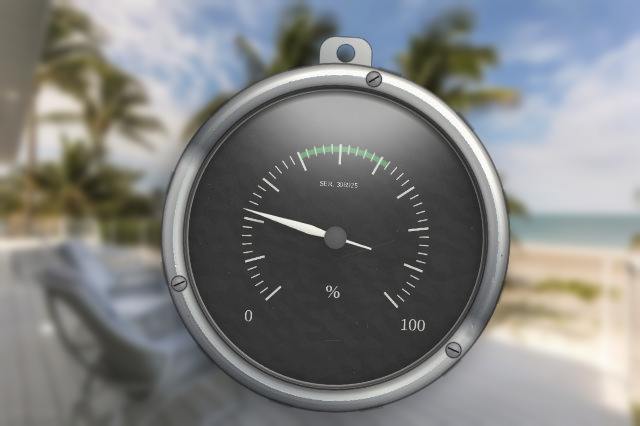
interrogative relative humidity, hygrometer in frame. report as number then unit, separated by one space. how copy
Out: 22 %
